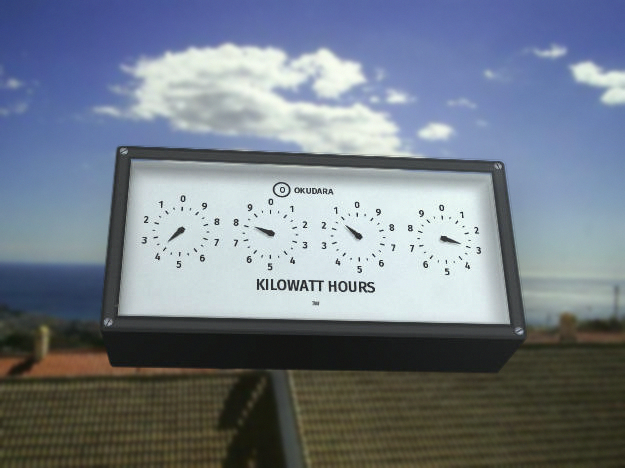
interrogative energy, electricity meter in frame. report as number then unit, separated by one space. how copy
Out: 3813 kWh
